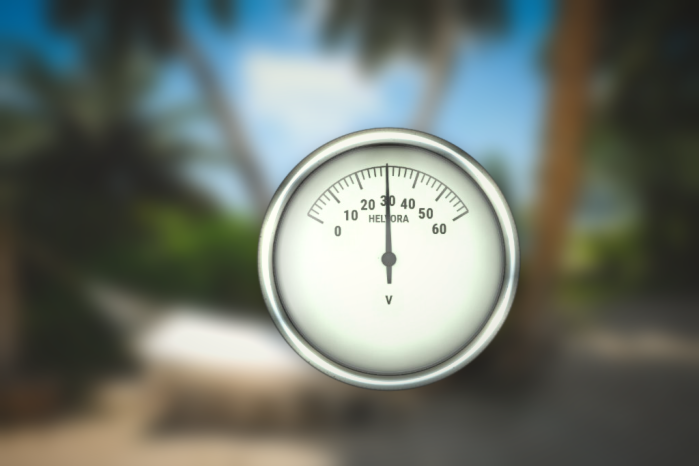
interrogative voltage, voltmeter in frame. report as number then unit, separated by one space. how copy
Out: 30 V
